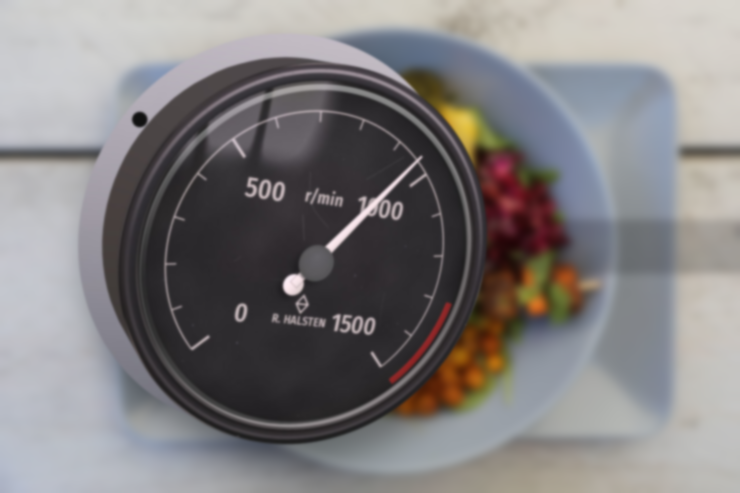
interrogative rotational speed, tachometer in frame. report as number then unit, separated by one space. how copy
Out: 950 rpm
